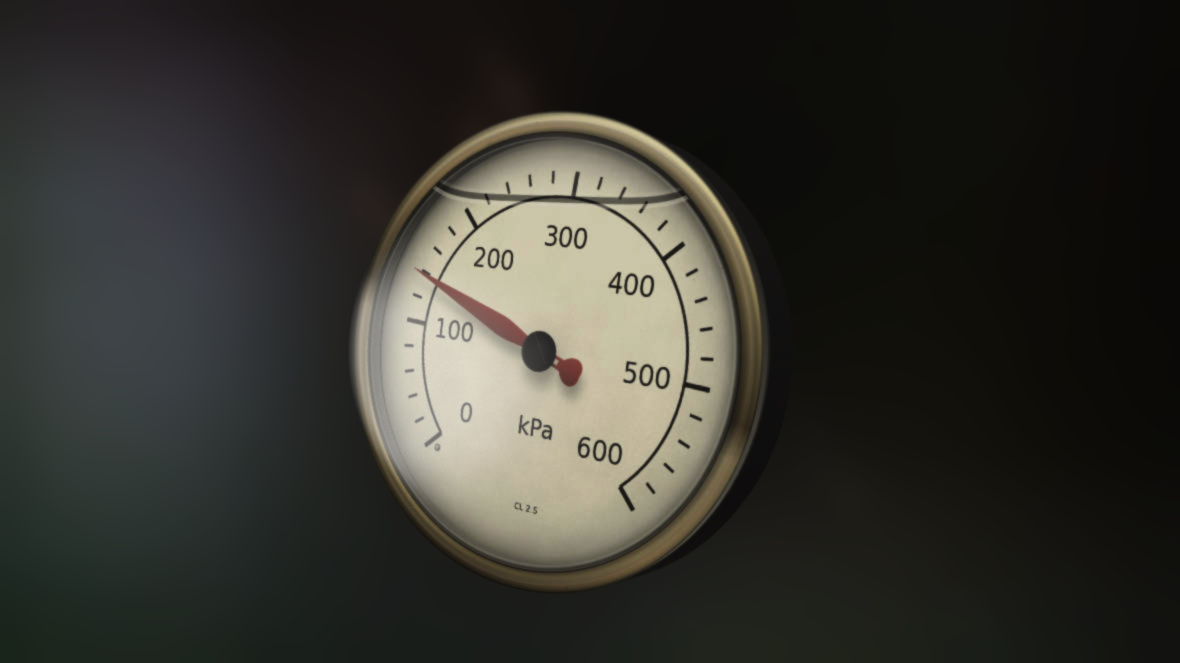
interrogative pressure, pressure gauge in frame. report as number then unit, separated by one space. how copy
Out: 140 kPa
